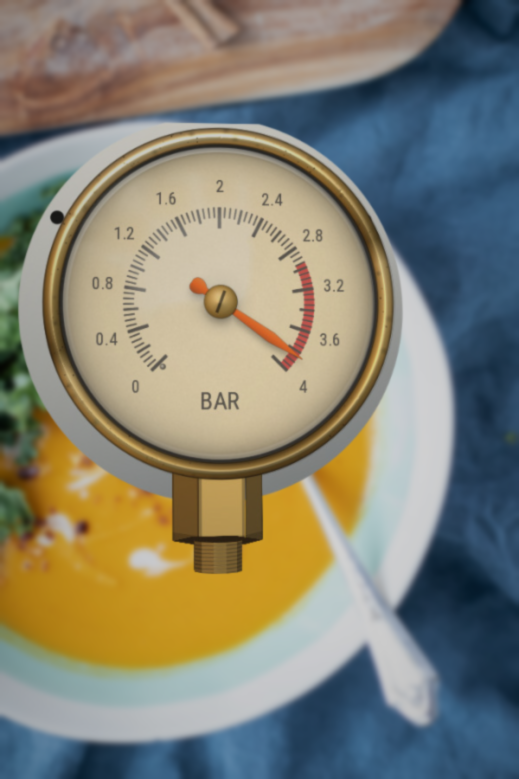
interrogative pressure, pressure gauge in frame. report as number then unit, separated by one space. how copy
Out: 3.85 bar
